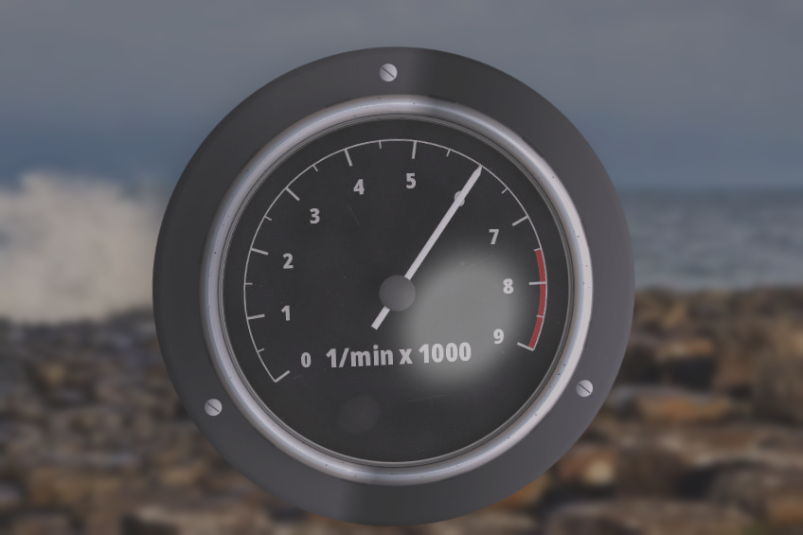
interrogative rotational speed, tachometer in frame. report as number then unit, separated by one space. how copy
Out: 6000 rpm
